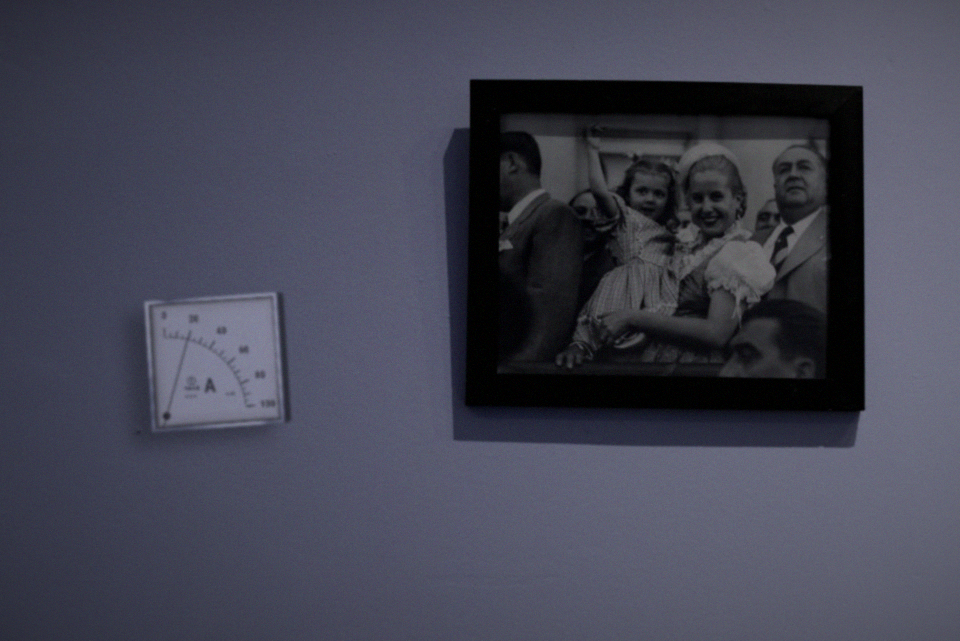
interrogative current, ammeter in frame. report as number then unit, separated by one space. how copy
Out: 20 A
